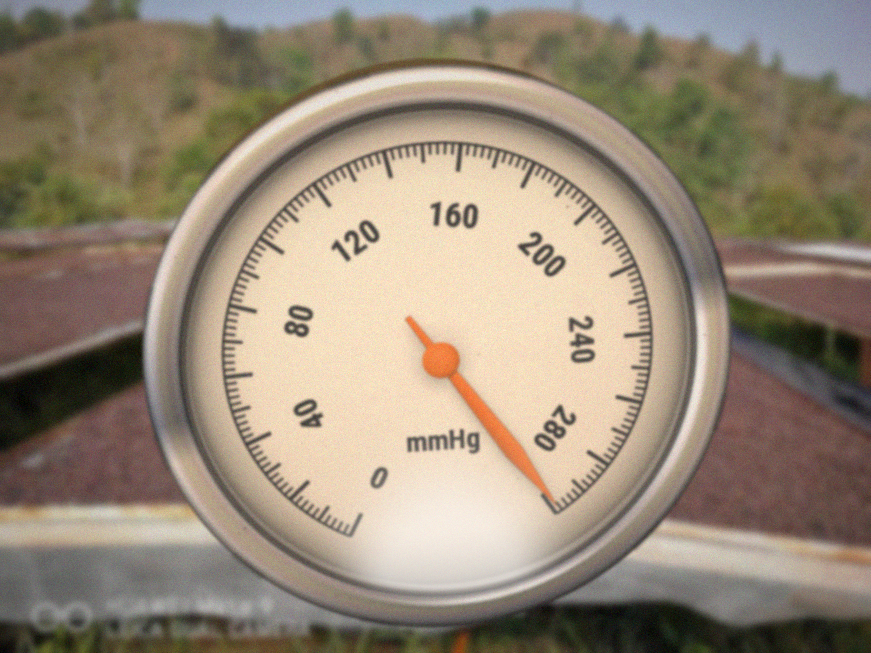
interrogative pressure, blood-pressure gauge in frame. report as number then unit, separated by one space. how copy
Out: 298 mmHg
